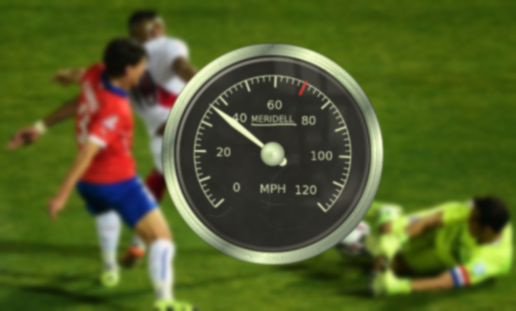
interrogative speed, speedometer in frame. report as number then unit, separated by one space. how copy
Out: 36 mph
